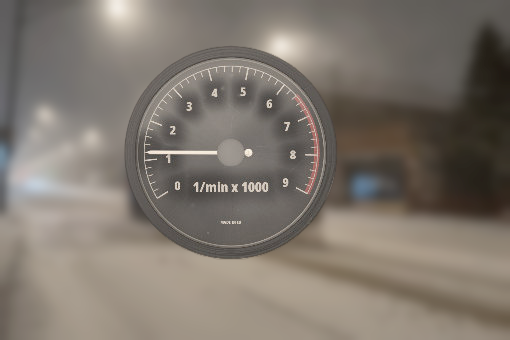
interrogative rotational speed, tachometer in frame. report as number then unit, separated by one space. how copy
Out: 1200 rpm
